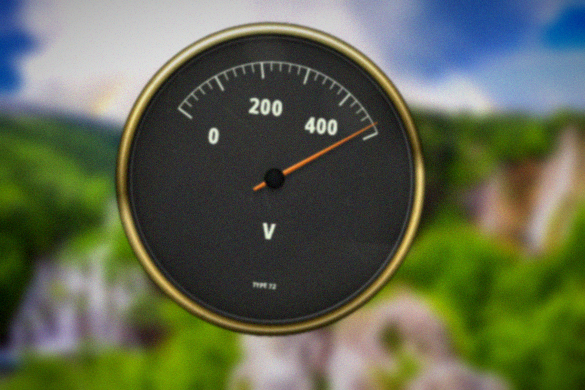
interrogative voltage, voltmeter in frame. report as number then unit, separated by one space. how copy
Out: 480 V
